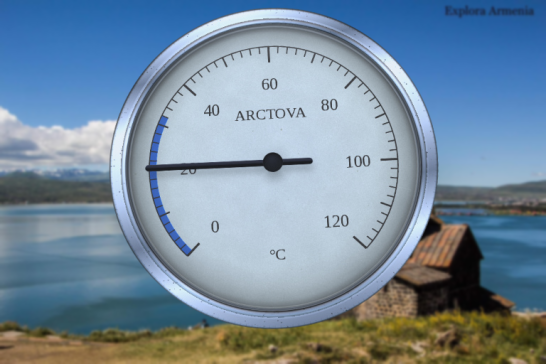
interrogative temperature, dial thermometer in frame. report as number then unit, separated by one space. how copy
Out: 20 °C
